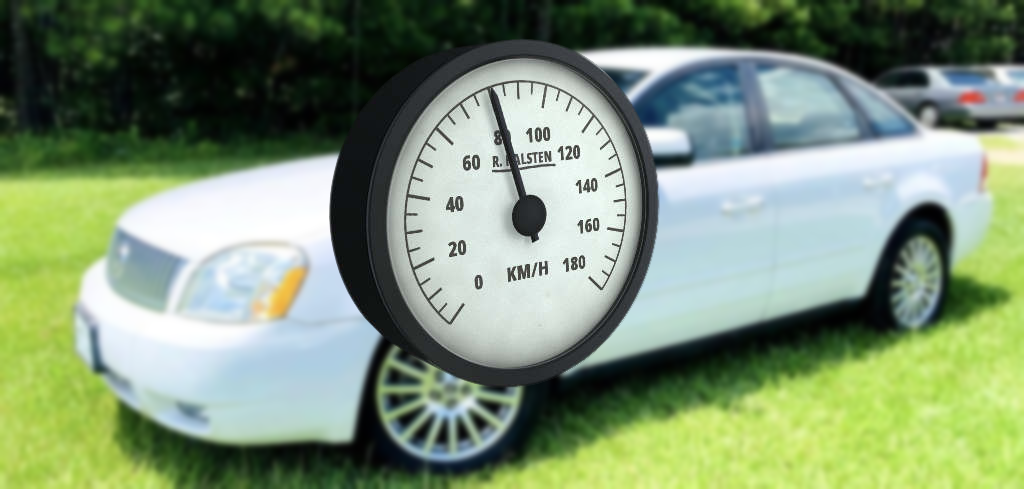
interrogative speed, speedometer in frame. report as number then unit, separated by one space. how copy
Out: 80 km/h
